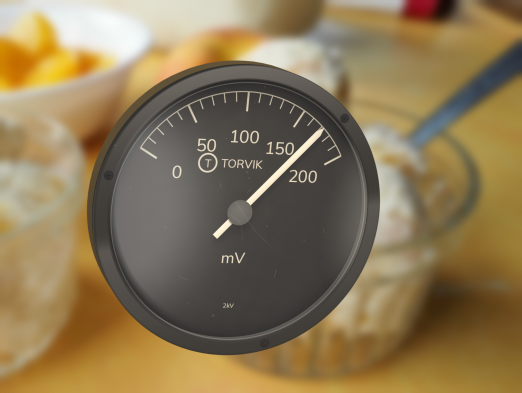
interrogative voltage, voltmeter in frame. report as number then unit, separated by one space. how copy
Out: 170 mV
